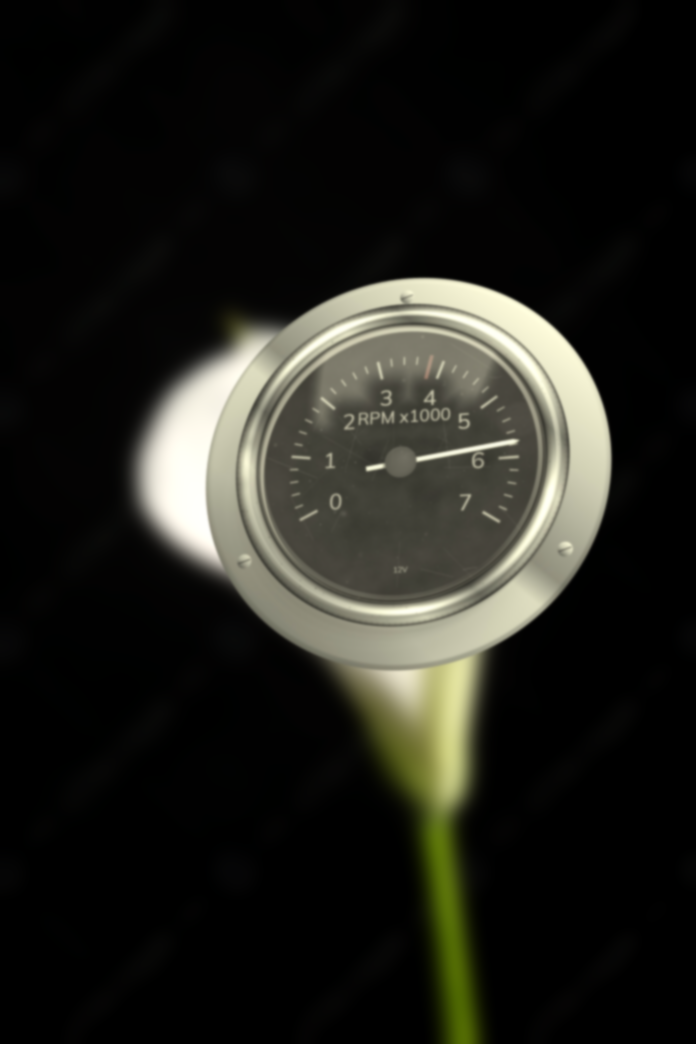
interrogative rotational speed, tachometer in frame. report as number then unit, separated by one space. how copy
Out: 5800 rpm
